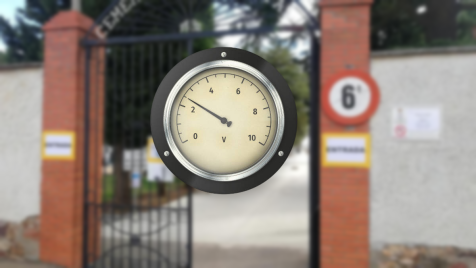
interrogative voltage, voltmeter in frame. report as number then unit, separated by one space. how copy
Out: 2.5 V
